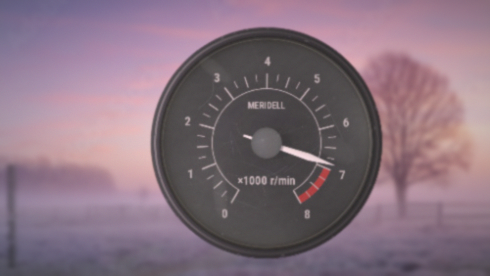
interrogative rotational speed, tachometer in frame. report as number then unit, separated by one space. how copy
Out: 6875 rpm
